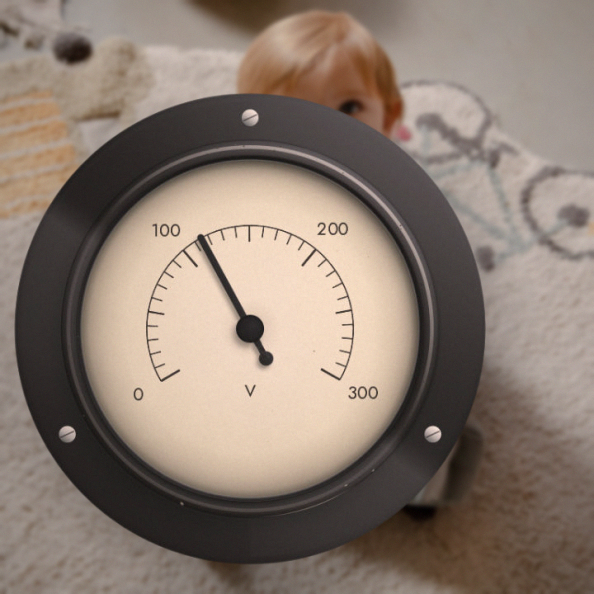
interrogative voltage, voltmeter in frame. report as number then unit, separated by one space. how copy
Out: 115 V
